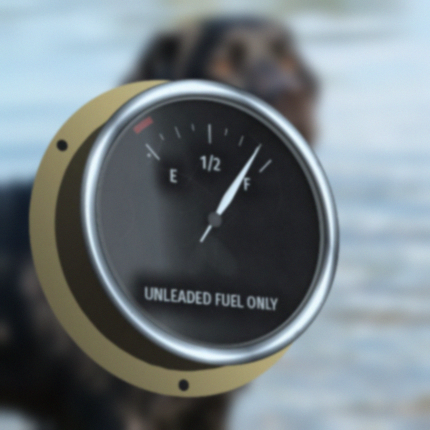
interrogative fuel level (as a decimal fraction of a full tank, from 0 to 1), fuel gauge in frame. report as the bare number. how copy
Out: 0.875
